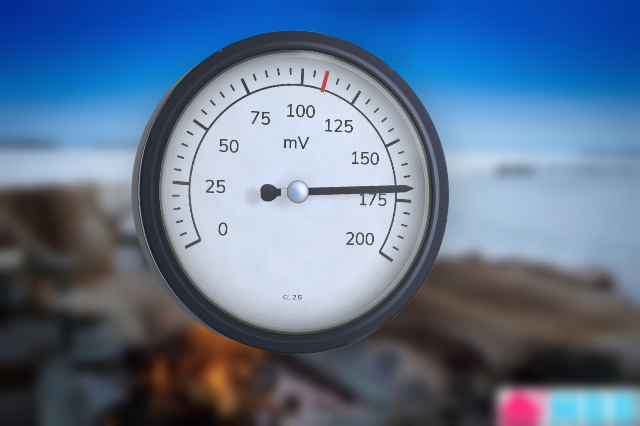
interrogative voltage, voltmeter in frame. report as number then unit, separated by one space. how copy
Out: 170 mV
